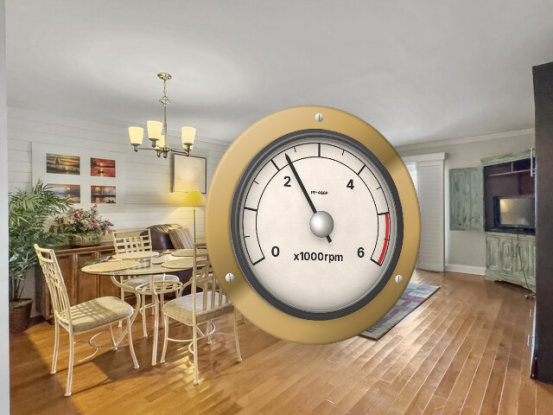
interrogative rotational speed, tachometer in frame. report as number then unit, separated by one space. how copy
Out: 2250 rpm
